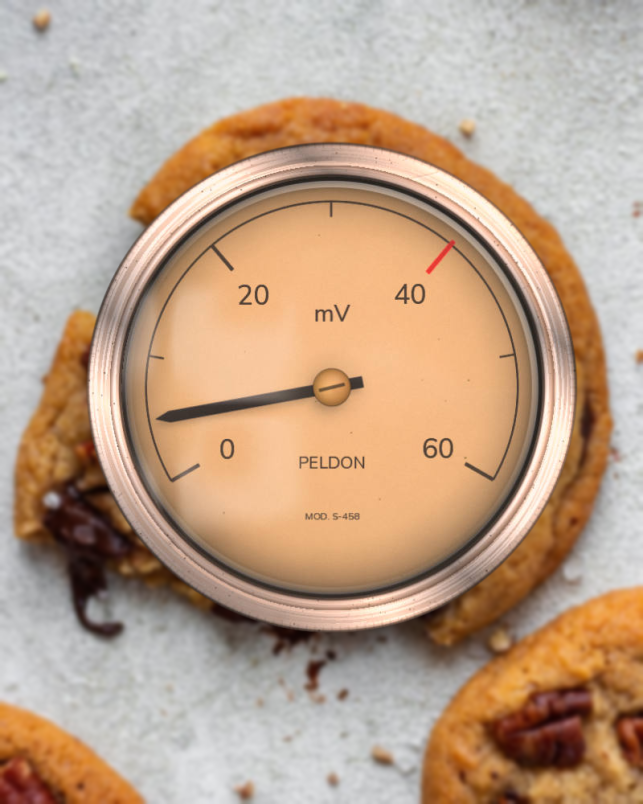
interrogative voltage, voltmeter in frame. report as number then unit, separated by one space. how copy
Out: 5 mV
